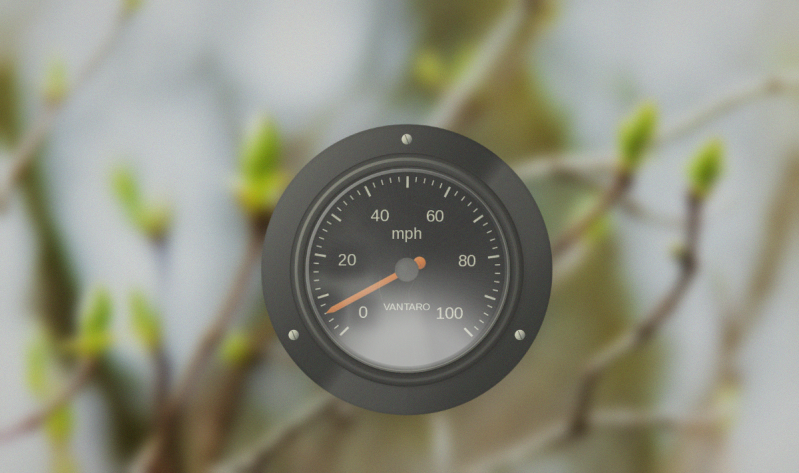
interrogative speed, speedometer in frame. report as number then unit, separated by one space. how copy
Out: 6 mph
